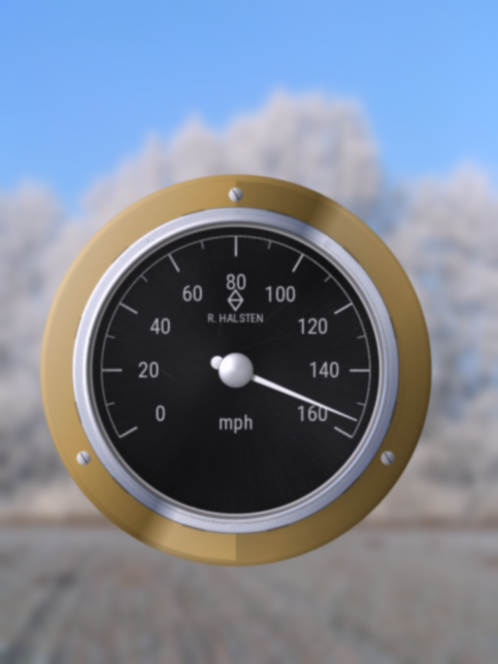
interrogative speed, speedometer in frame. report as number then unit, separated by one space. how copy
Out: 155 mph
